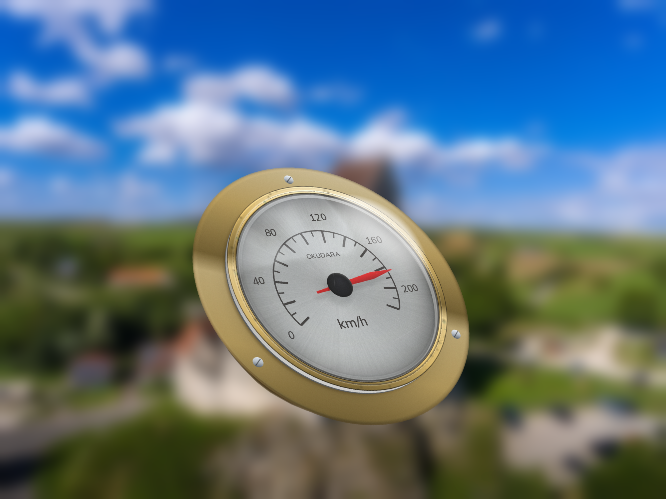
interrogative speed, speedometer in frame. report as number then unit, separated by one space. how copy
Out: 185 km/h
